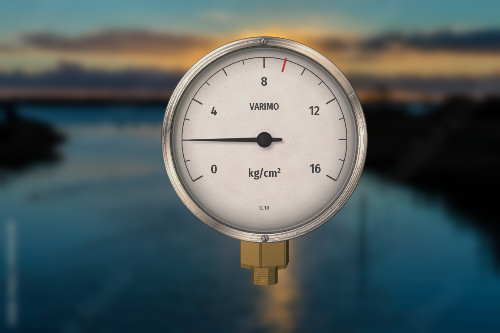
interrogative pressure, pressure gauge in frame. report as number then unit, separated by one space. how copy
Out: 2 kg/cm²
